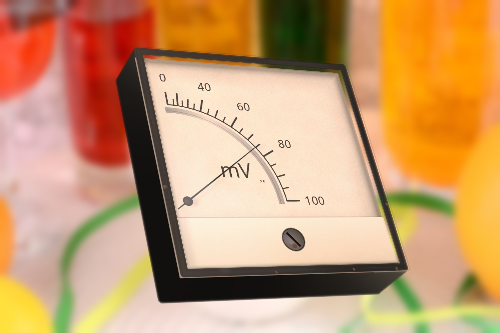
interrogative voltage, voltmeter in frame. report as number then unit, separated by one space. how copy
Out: 75 mV
